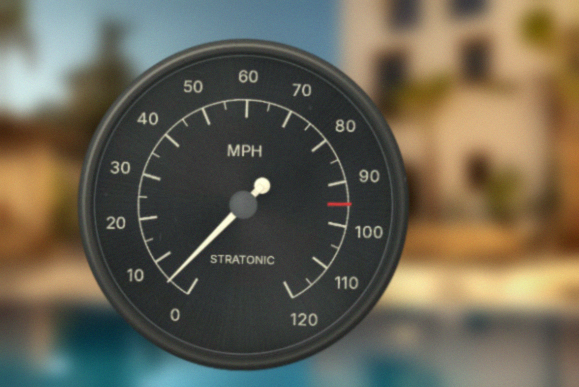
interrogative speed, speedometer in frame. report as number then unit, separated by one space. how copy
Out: 5 mph
